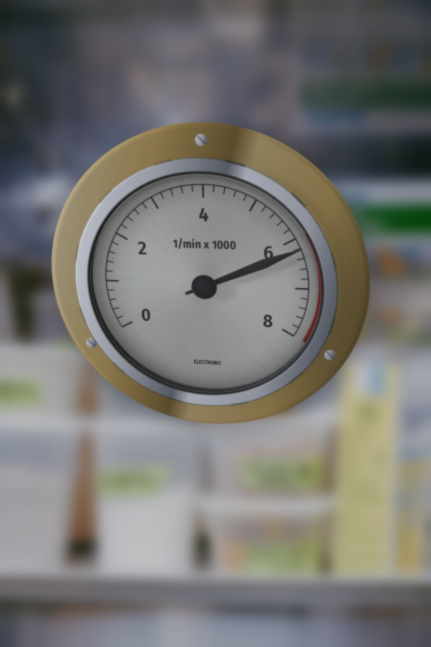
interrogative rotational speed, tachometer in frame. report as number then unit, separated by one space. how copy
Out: 6200 rpm
